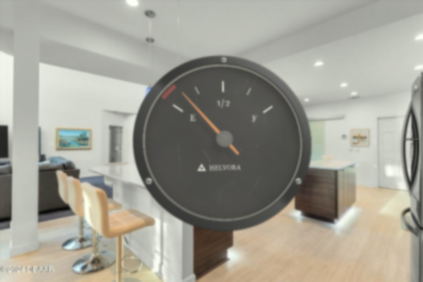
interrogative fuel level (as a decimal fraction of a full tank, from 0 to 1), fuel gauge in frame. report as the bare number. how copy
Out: 0.125
